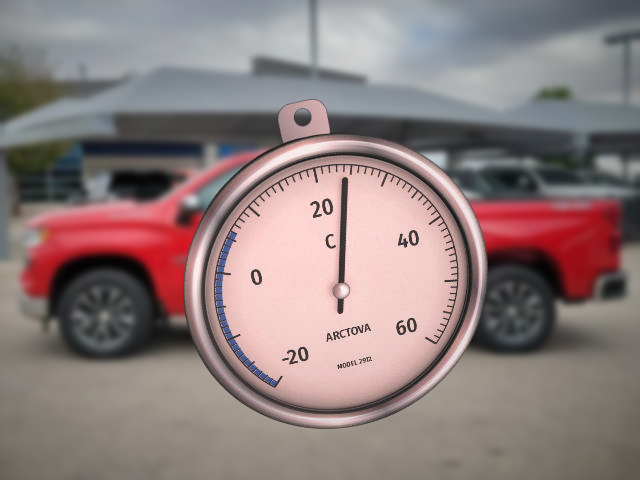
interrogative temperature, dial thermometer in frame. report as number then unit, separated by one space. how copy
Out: 24 °C
